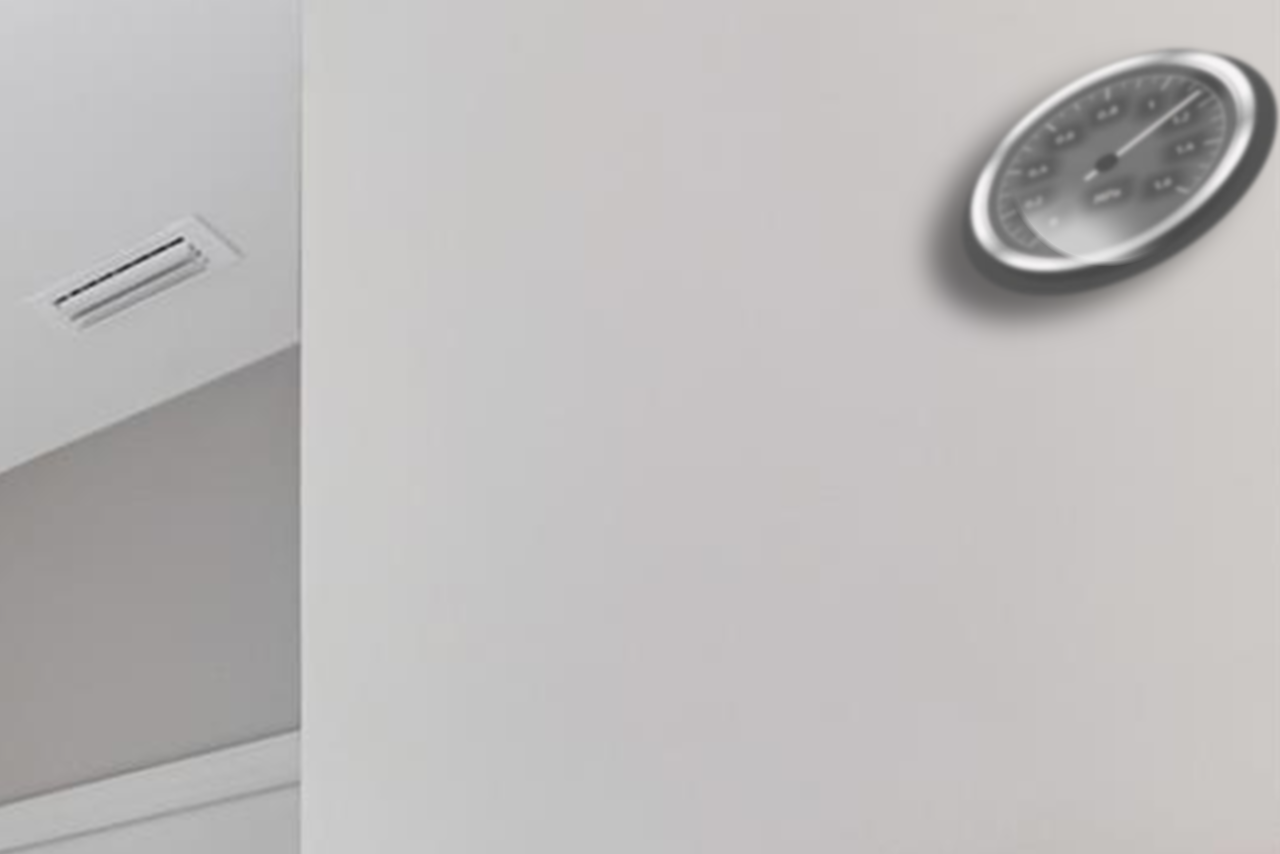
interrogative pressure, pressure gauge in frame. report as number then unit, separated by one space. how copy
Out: 1.15 MPa
